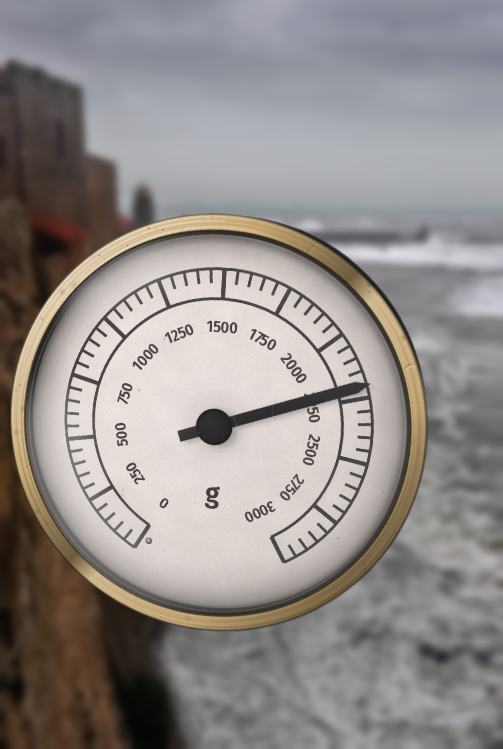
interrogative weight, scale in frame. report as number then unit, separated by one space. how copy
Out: 2200 g
